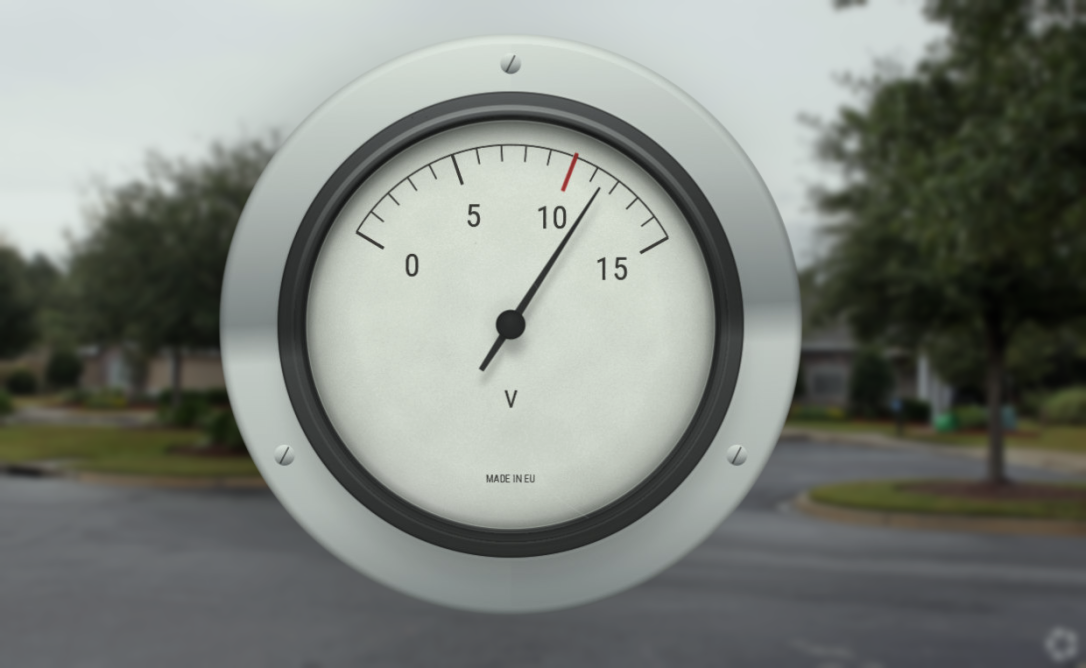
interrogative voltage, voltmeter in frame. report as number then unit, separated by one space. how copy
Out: 11.5 V
